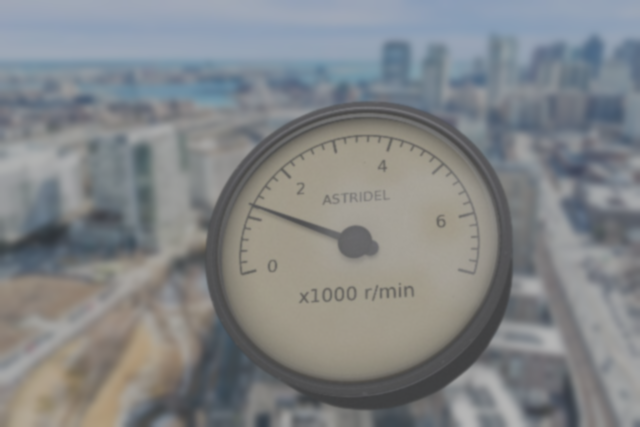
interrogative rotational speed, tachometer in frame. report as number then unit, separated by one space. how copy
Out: 1200 rpm
